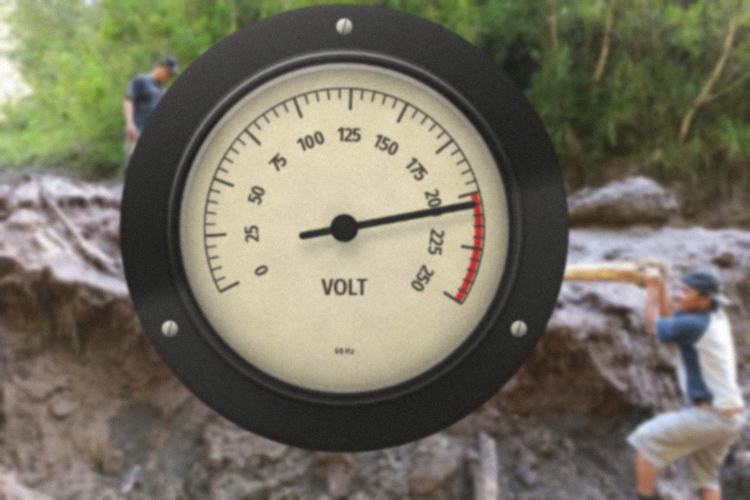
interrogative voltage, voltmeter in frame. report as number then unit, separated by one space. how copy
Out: 205 V
